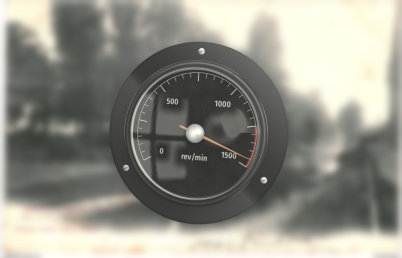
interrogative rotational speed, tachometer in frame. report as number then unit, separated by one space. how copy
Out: 1450 rpm
